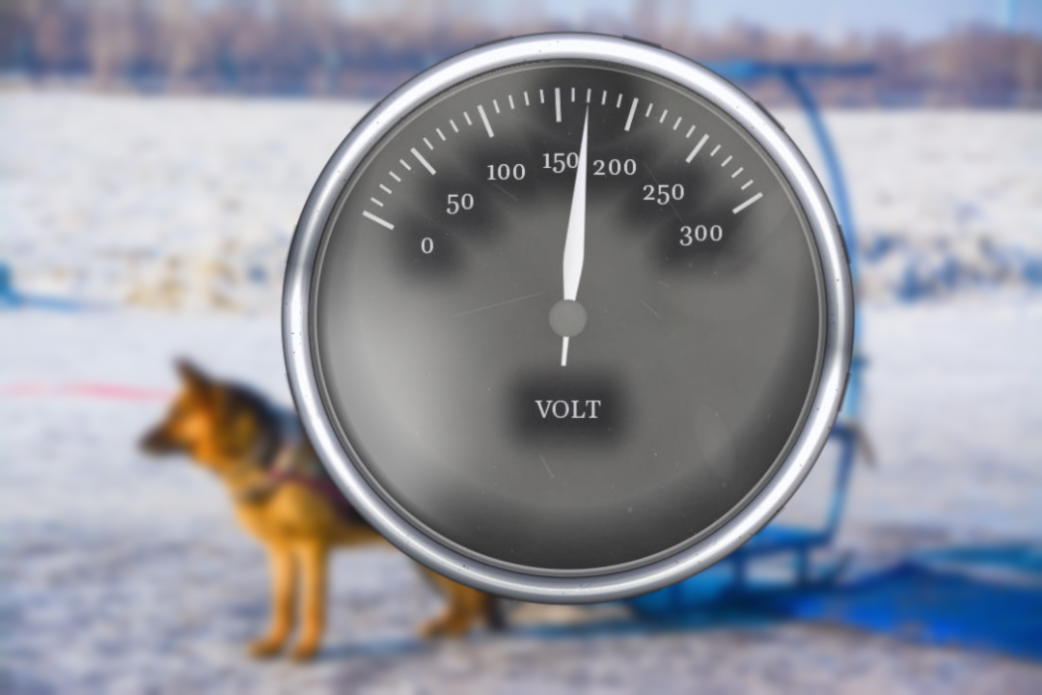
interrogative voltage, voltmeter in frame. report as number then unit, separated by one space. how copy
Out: 170 V
